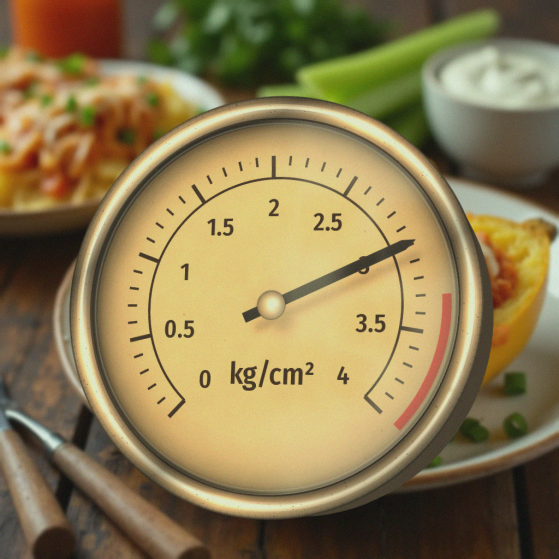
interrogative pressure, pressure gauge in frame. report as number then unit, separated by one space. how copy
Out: 3 kg/cm²
